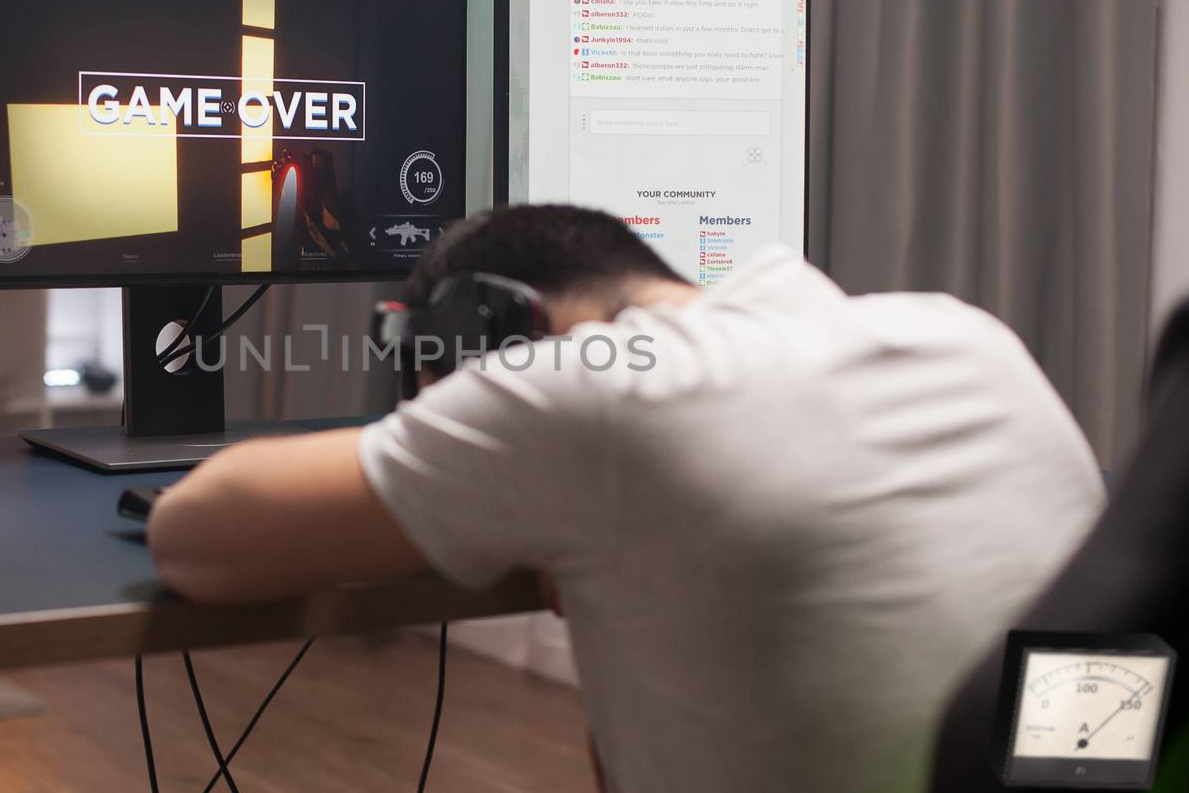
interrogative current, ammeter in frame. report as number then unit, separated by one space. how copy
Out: 145 A
